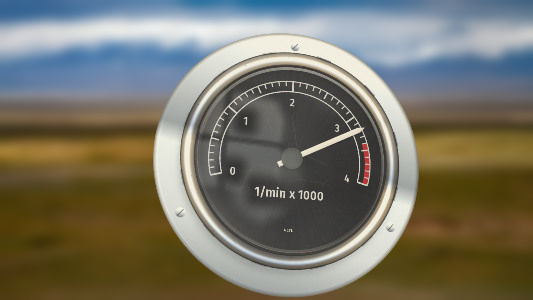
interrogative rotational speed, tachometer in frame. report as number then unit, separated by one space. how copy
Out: 3200 rpm
